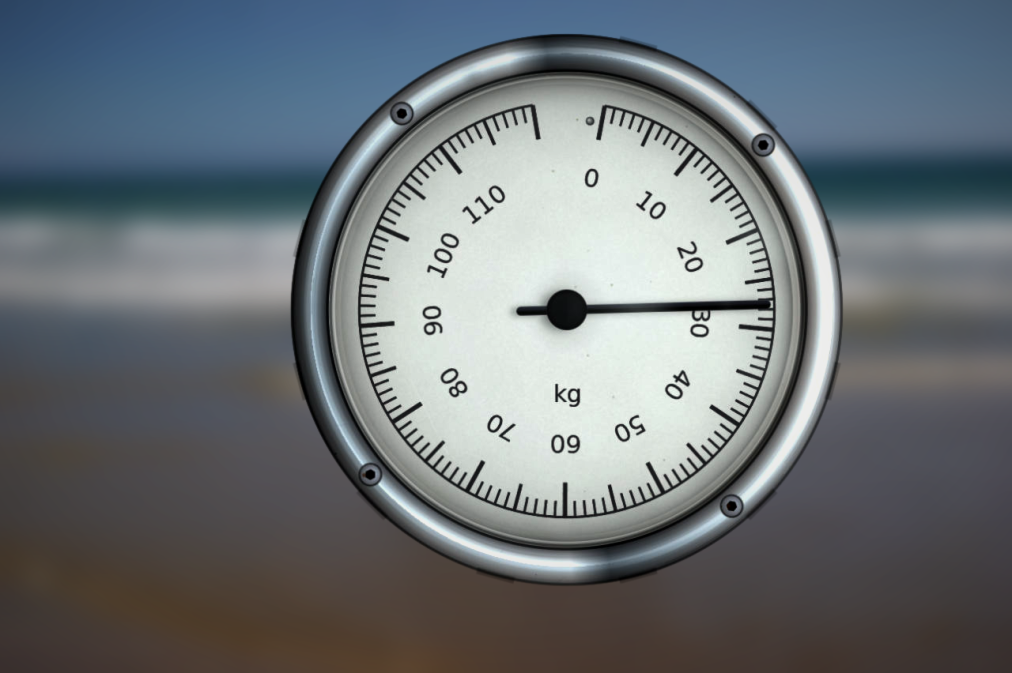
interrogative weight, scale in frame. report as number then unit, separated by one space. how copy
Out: 27.5 kg
